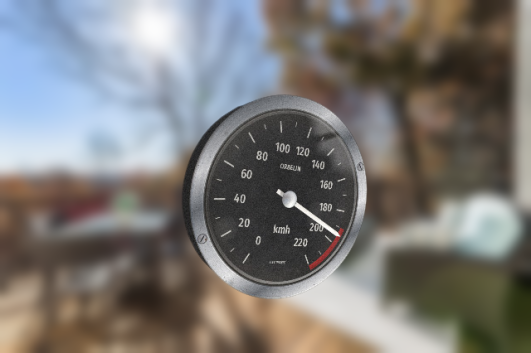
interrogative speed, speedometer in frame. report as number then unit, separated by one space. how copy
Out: 195 km/h
